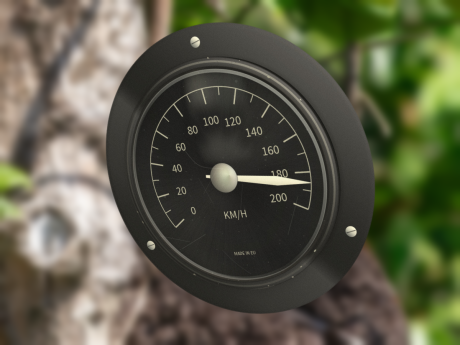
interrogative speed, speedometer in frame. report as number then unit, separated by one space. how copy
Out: 185 km/h
